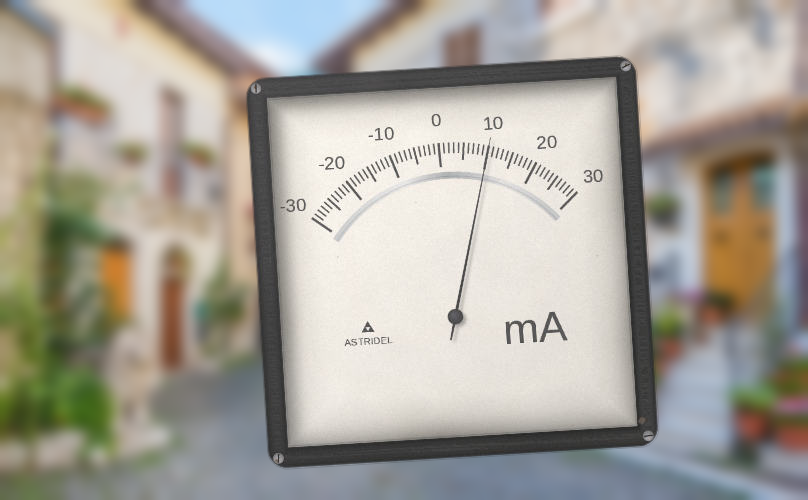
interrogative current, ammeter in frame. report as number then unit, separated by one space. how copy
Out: 10 mA
